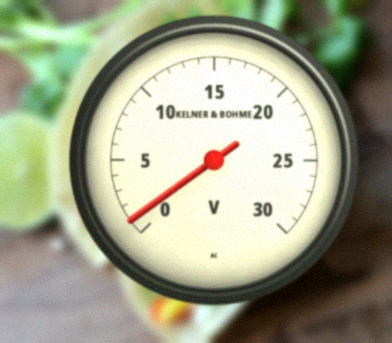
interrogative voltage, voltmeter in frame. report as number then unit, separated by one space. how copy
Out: 1 V
